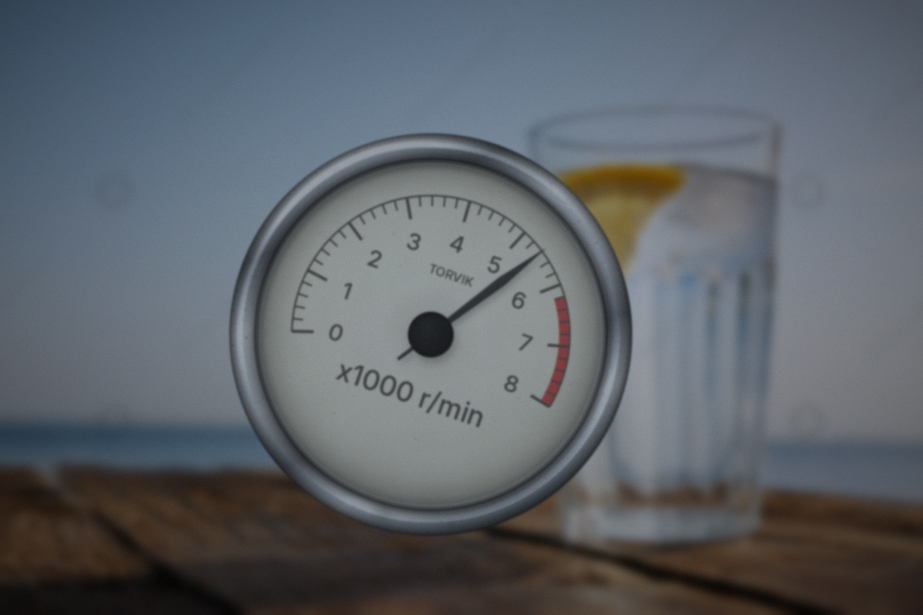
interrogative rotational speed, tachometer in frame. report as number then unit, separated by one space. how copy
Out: 5400 rpm
